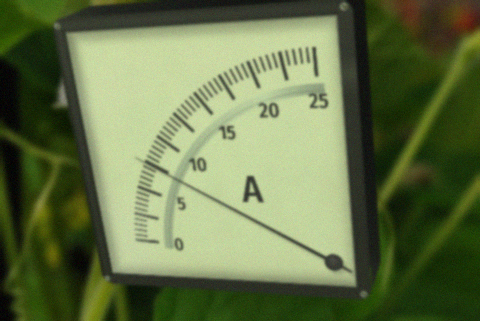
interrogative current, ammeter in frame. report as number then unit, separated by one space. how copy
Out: 7.5 A
